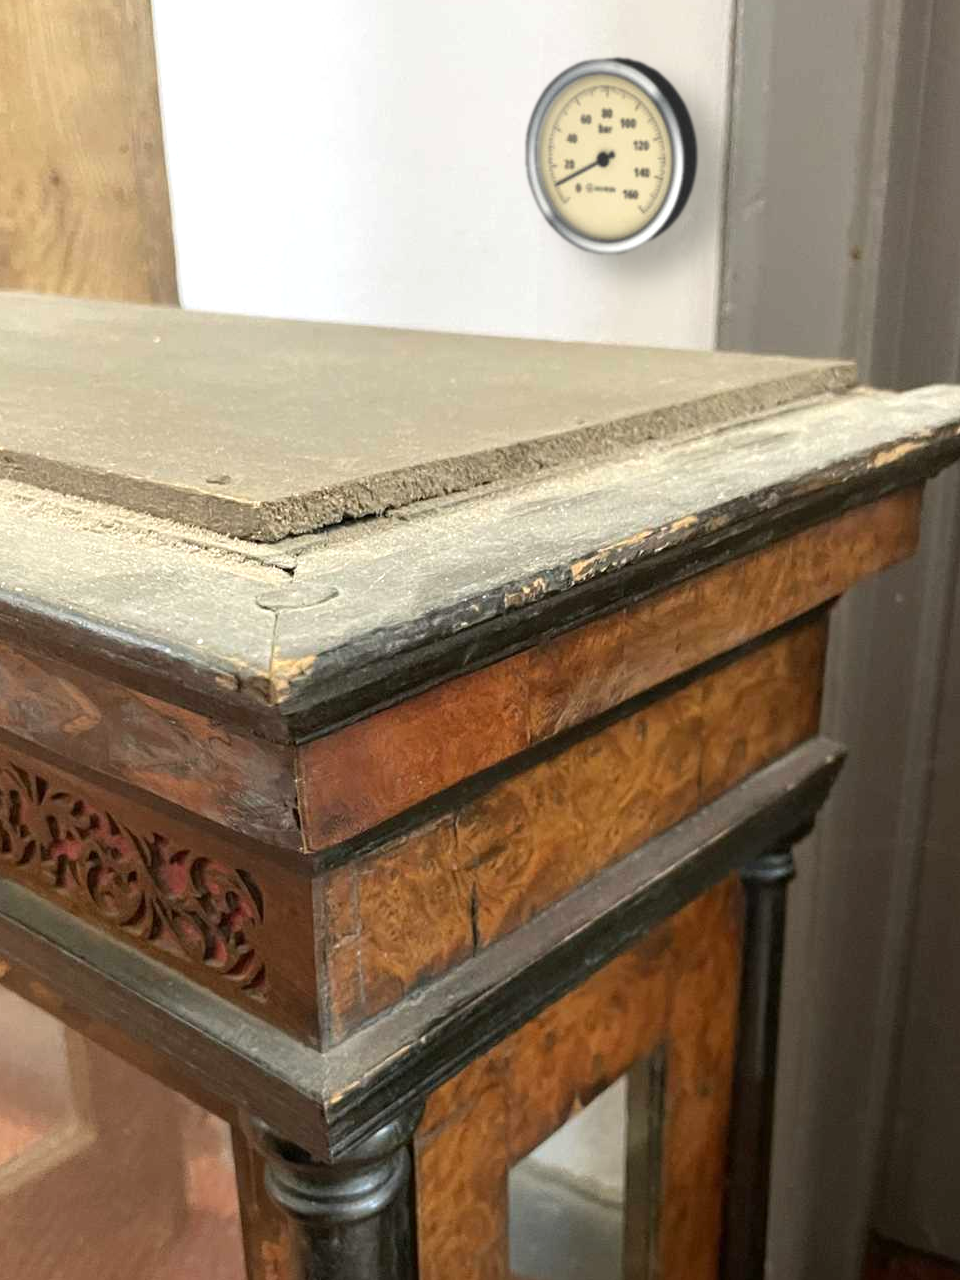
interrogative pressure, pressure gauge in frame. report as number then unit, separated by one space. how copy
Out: 10 bar
